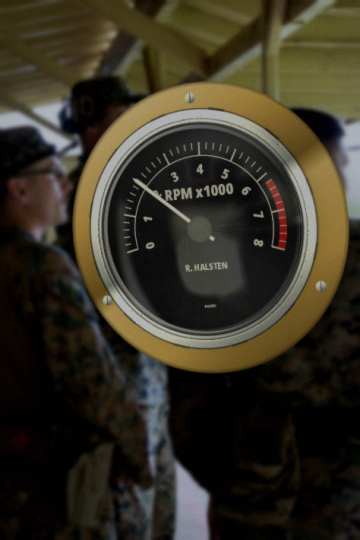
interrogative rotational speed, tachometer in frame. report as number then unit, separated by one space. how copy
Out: 2000 rpm
